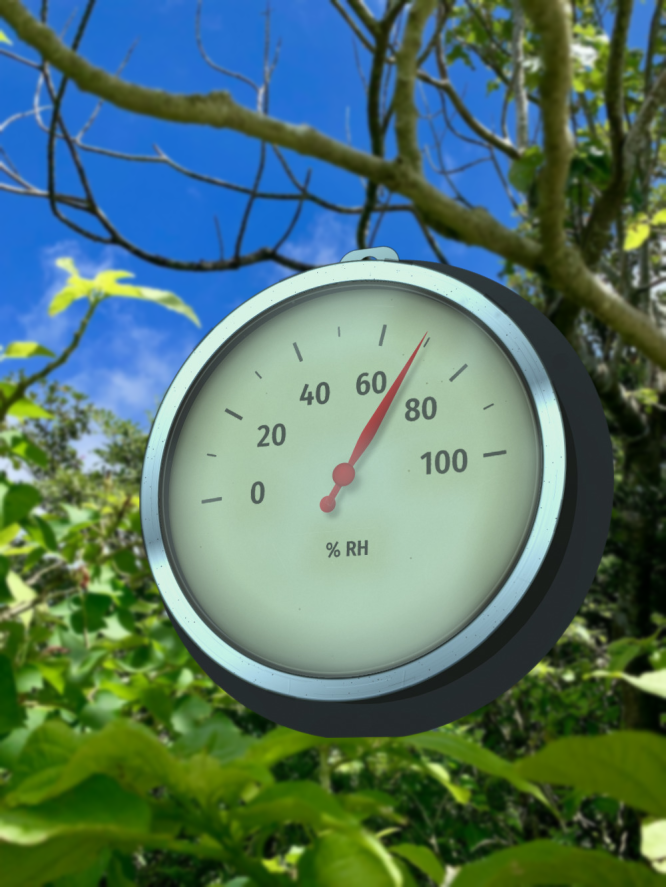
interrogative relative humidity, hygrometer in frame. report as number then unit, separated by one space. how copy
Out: 70 %
